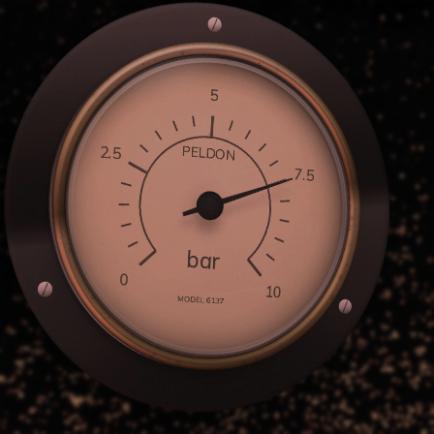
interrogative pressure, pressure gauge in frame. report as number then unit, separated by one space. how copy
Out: 7.5 bar
